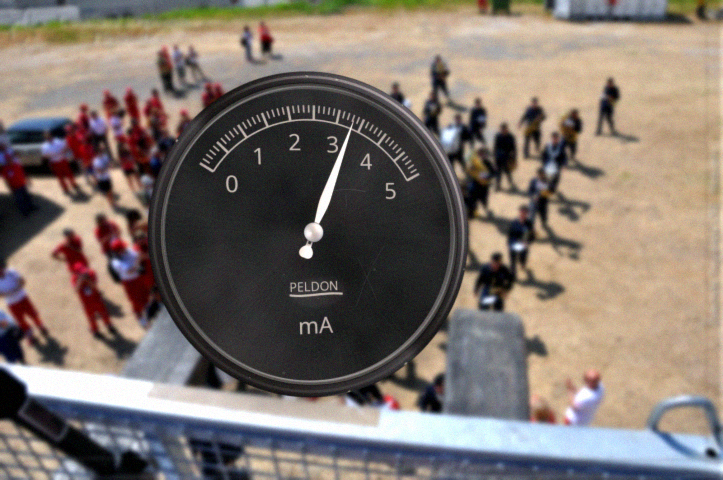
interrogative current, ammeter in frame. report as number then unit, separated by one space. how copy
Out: 3.3 mA
